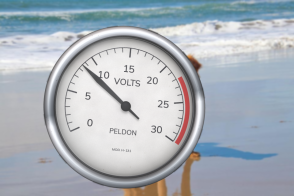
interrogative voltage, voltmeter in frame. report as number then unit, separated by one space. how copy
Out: 8.5 V
